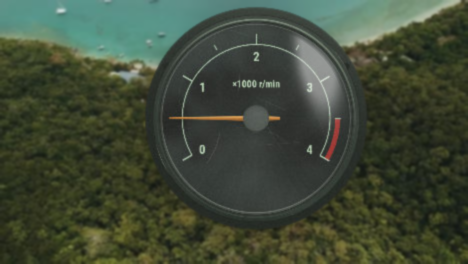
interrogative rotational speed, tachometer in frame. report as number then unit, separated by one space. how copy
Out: 500 rpm
